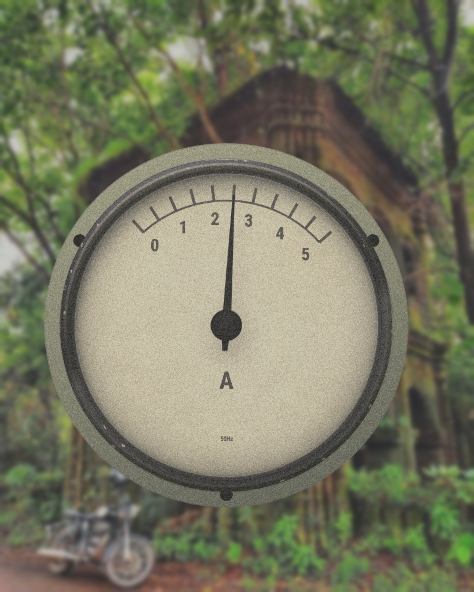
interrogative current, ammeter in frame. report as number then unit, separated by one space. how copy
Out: 2.5 A
